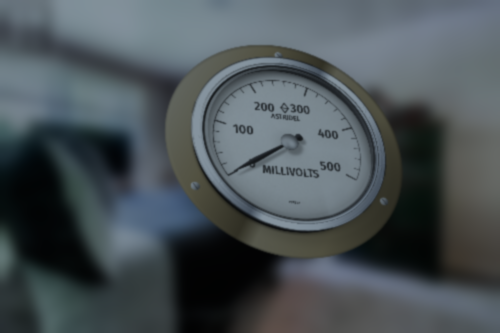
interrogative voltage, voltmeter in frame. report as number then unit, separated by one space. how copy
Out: 0 mV
